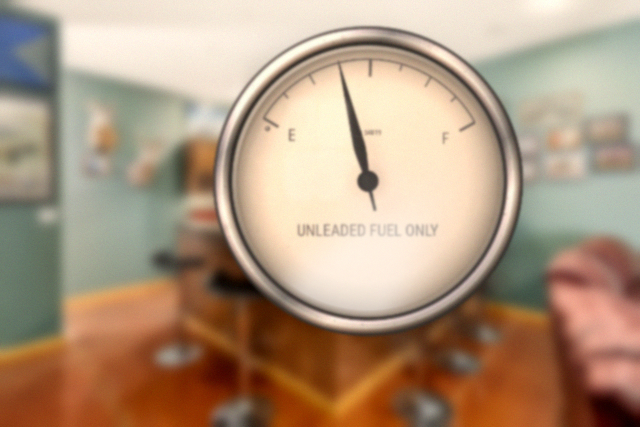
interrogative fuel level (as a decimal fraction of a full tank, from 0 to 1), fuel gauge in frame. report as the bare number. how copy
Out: 0.375
